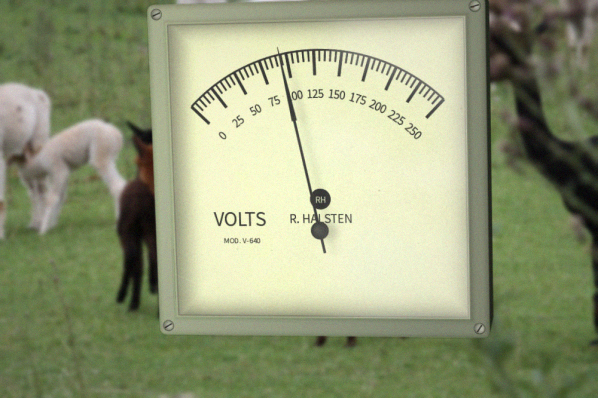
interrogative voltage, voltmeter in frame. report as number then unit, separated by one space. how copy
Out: 95 V
